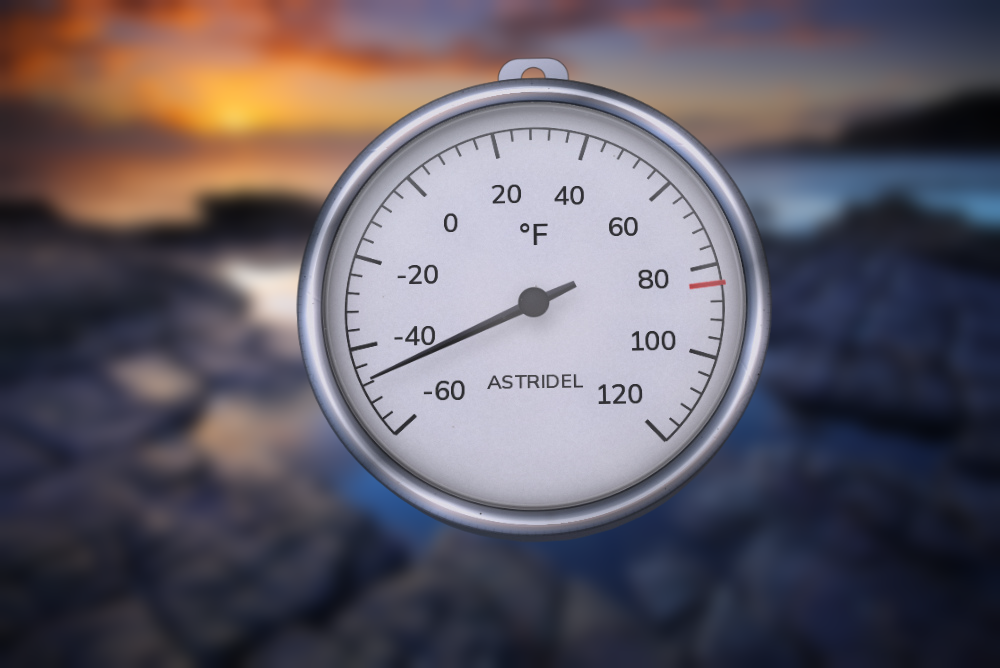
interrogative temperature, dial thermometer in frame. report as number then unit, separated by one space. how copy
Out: -48 °F
